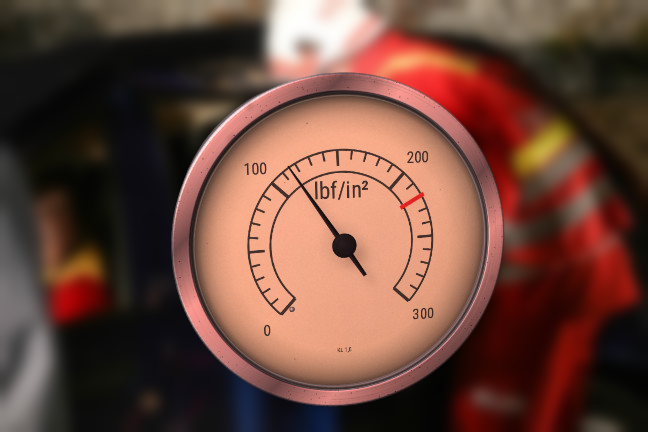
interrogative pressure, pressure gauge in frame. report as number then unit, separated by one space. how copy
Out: 115 psi
